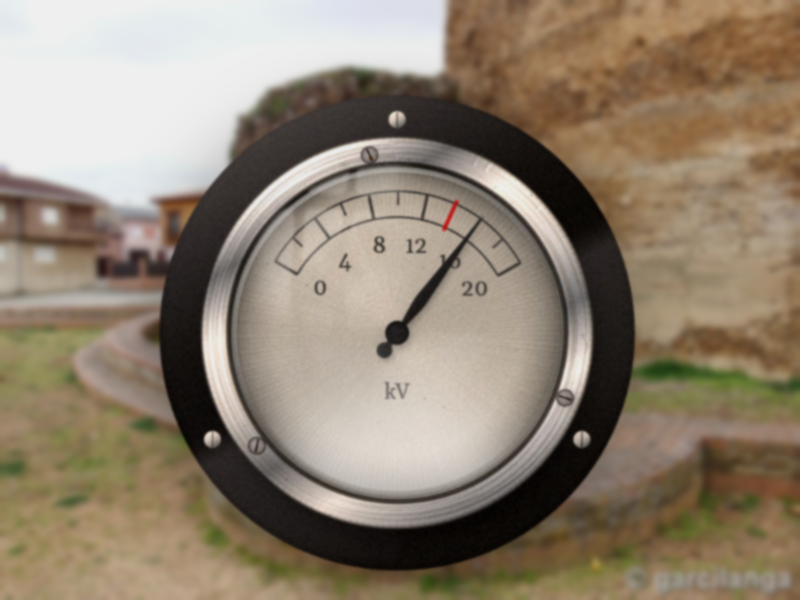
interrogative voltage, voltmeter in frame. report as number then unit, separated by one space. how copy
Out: 16 kV
